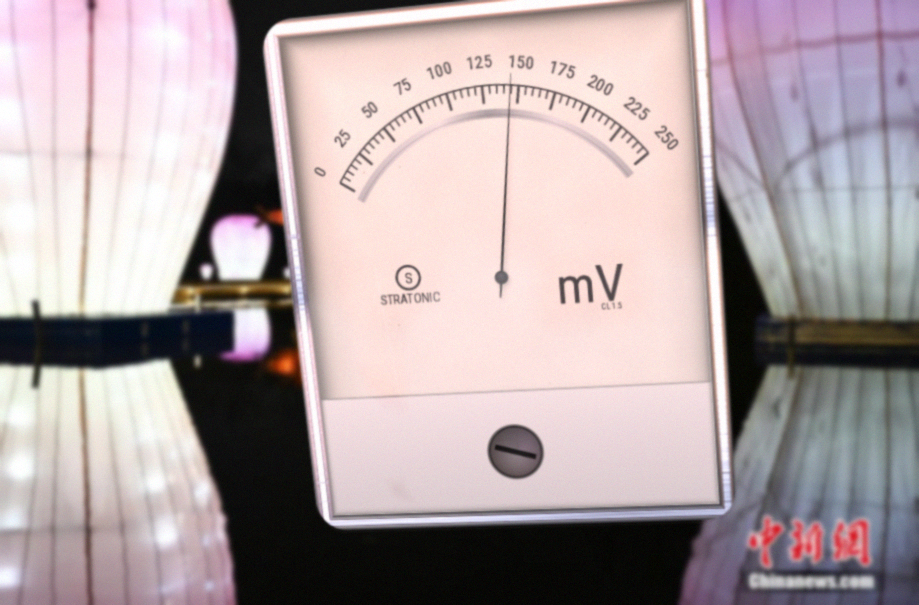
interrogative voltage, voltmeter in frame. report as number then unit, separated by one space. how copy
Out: 145 mV
